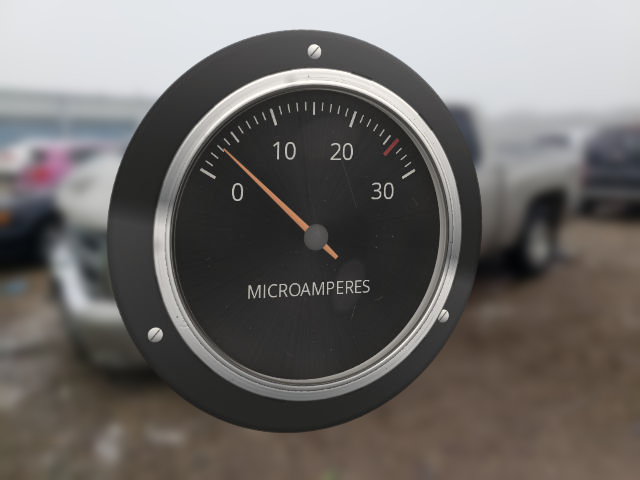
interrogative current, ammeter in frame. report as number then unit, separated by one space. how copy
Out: 3 µA
